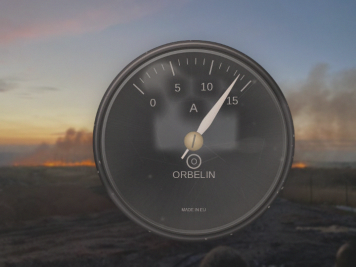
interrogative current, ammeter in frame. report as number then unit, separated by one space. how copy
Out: 13.5 A
